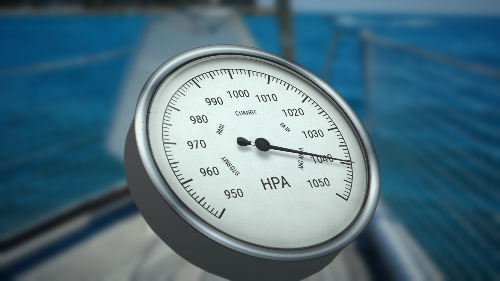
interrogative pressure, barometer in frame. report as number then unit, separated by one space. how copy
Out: 1040 hPa
